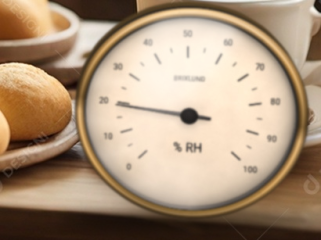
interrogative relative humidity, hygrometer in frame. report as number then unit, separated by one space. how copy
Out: 20 %
